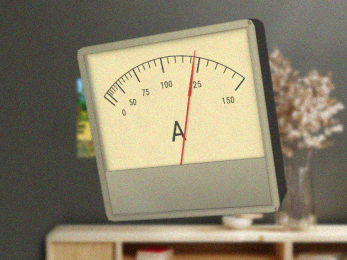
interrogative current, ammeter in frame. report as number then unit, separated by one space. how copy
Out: 122.5 A
